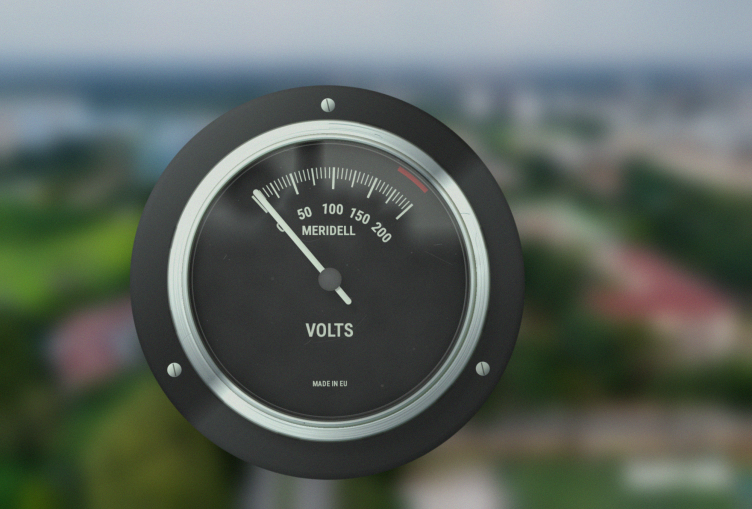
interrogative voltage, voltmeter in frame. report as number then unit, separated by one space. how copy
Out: 5 V
